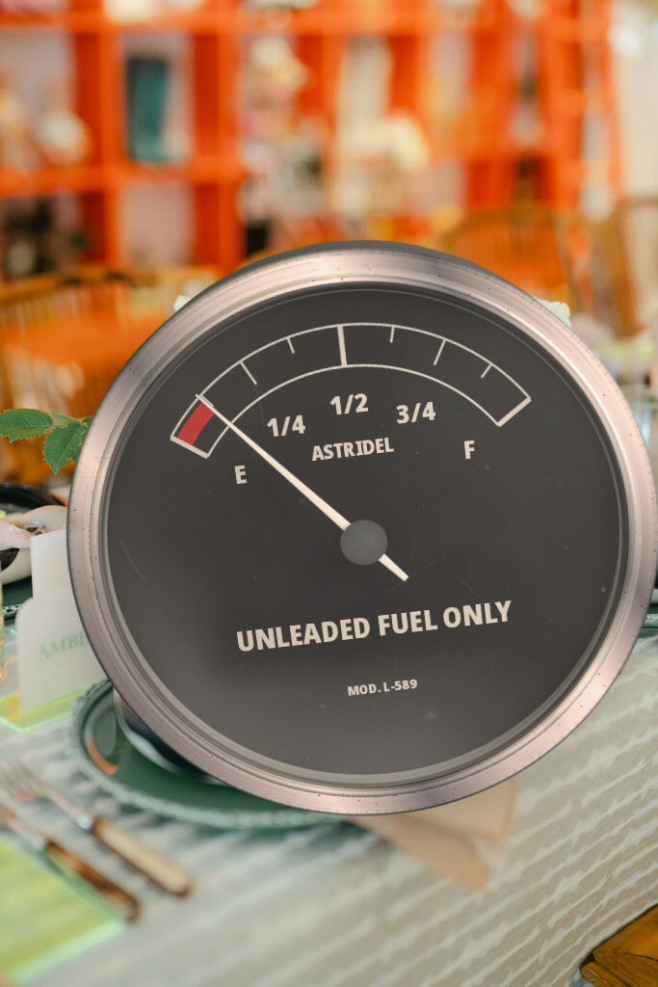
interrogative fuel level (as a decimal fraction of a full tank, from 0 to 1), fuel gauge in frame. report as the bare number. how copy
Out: 0.125
